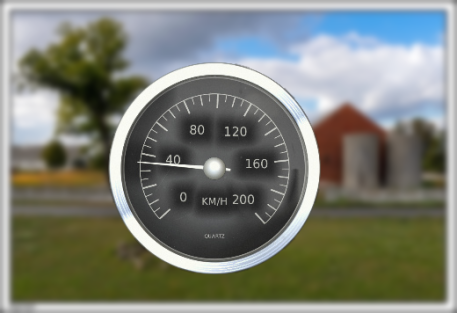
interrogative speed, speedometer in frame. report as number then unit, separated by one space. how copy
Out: 35 km/h
